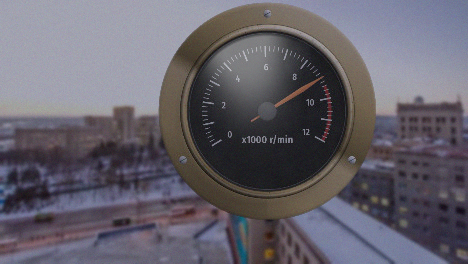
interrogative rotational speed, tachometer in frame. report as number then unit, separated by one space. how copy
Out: 9000 rpm
